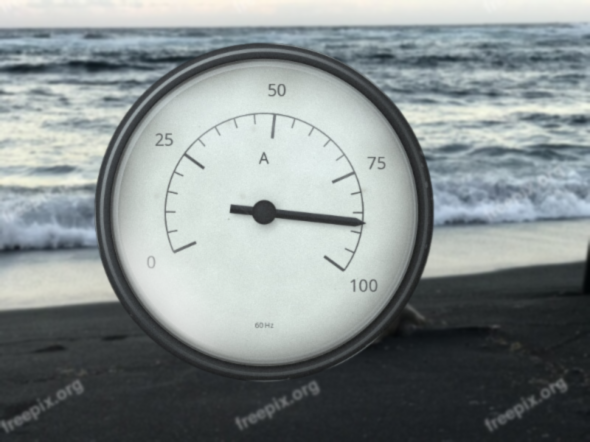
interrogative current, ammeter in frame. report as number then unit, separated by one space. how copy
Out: 87.5 A
